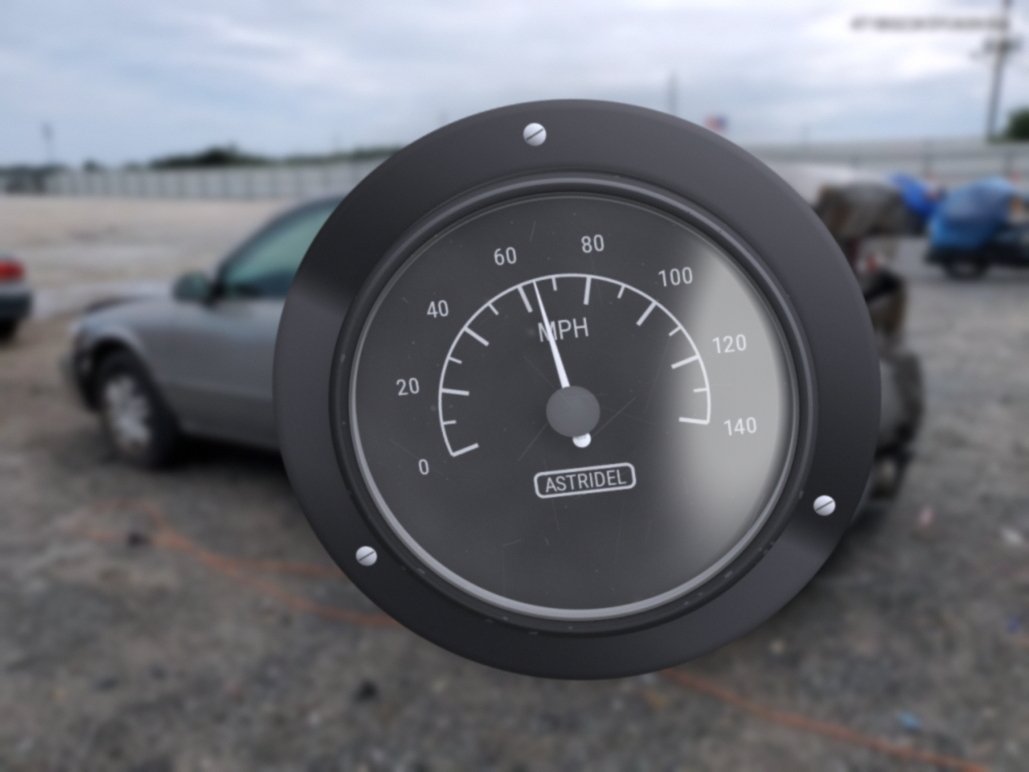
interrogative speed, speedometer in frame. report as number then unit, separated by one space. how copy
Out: 65 mph
